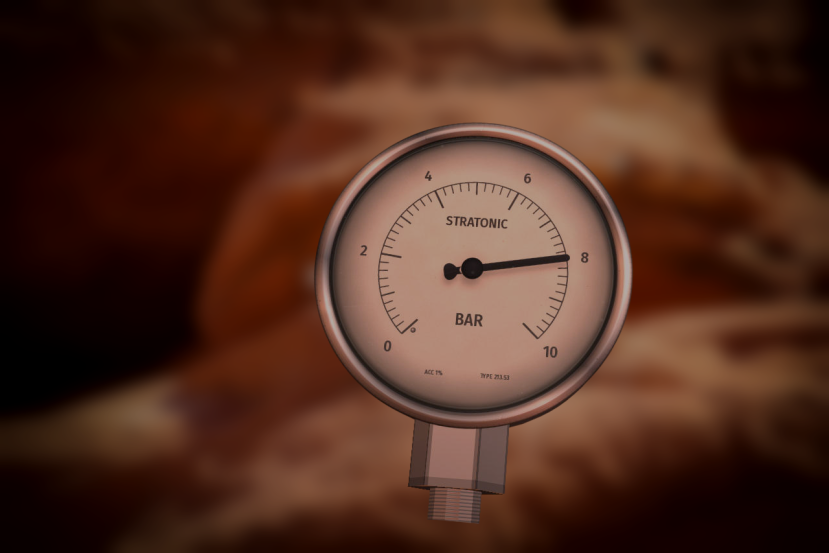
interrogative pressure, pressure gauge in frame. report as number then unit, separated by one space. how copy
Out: 8 bar
